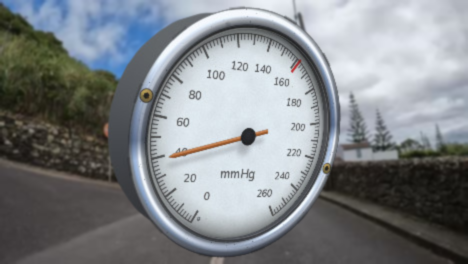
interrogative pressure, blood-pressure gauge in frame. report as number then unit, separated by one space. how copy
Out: 40 mmHg
